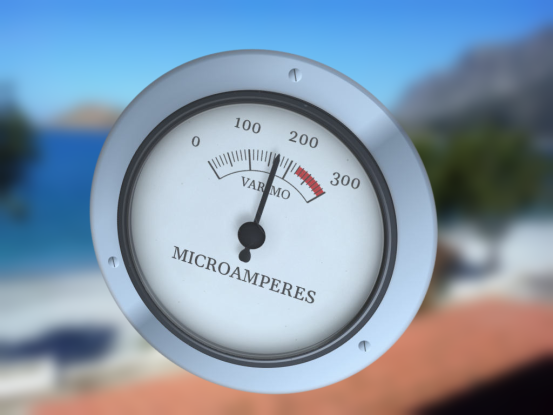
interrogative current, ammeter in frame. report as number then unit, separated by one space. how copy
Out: 170 µA
